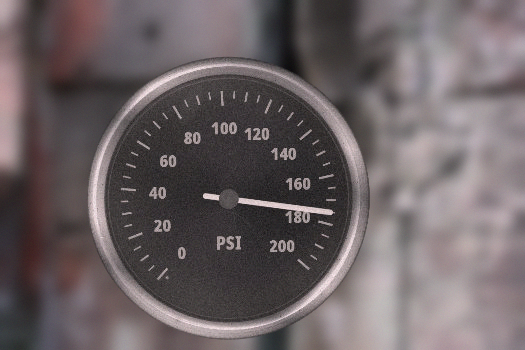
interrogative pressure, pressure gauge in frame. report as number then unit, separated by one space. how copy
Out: 175 psi
